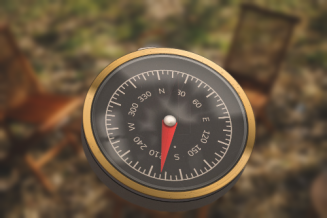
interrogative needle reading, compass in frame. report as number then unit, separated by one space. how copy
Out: 200 °
